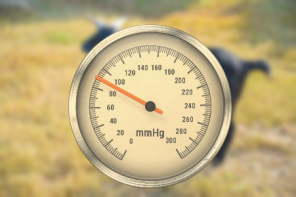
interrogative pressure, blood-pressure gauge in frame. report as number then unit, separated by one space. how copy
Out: 90 mmHg
